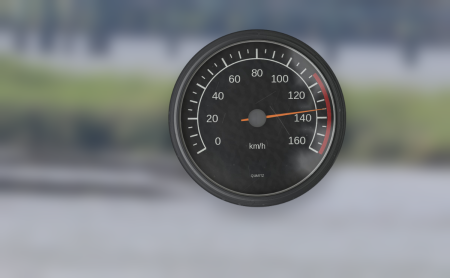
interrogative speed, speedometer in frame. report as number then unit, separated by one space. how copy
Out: 135 km/h
